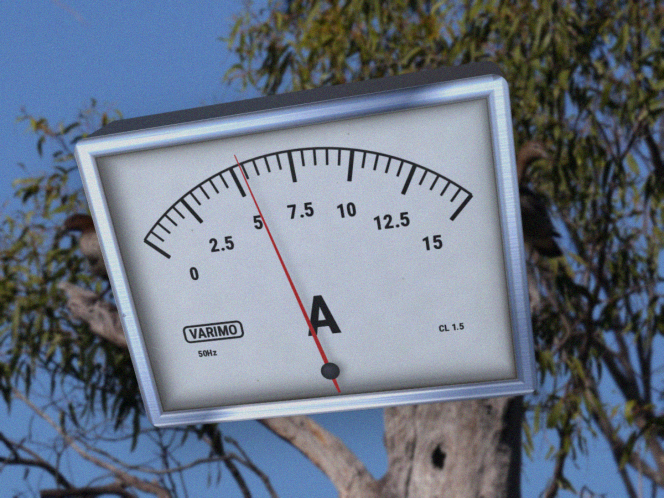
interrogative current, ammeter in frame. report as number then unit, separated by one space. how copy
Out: 5.5 A
